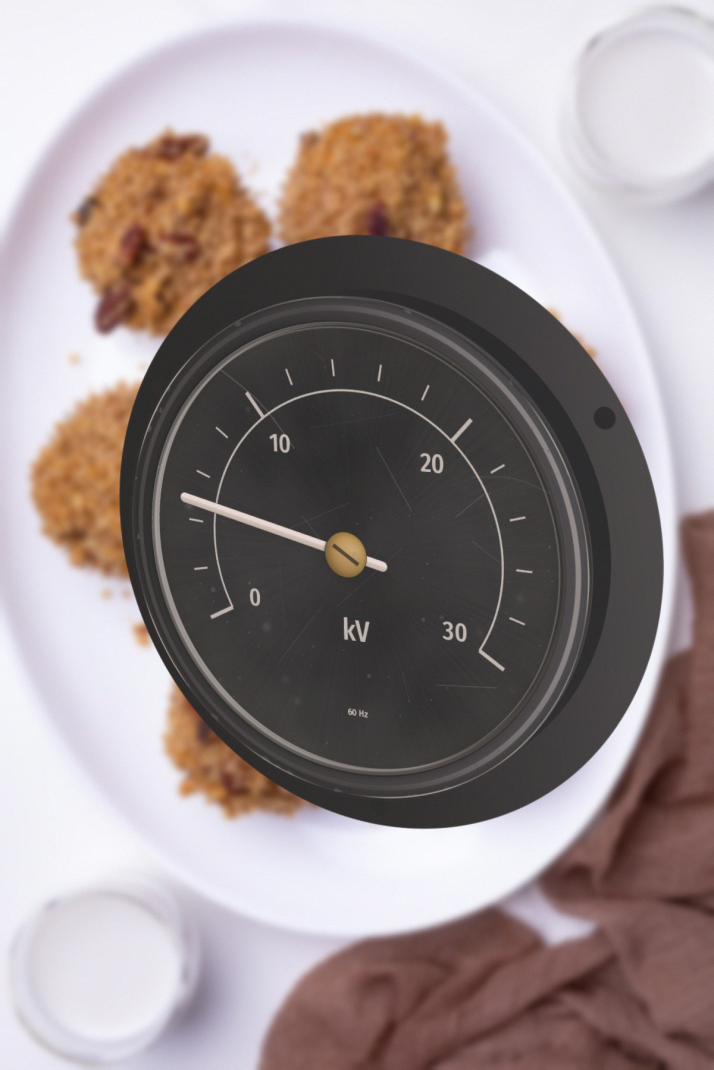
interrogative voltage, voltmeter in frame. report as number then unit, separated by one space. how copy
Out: 5 kV
